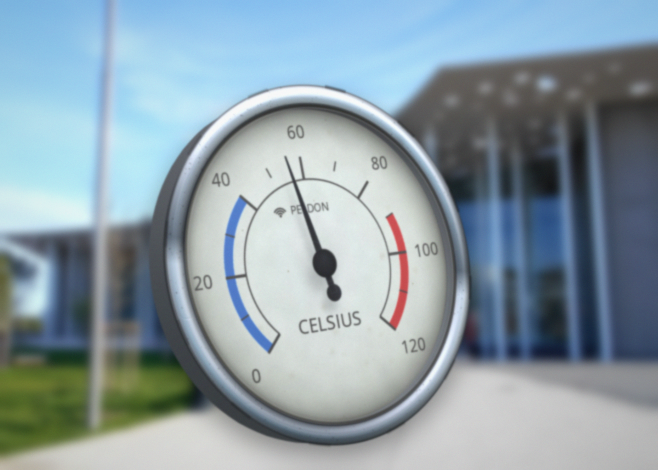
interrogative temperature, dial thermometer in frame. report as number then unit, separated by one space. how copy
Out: 55 °C
